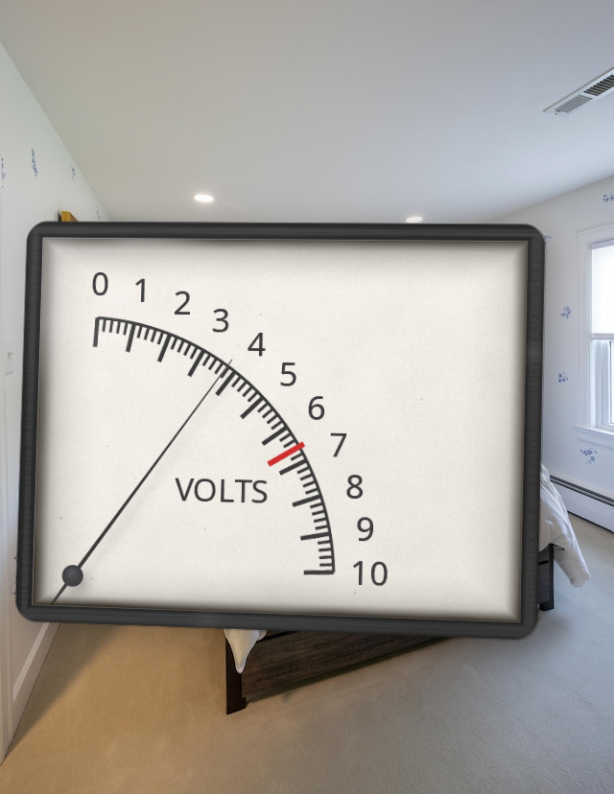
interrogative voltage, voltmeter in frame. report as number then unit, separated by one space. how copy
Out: 3.8 V
